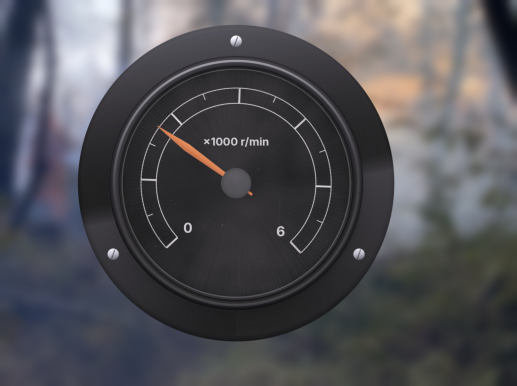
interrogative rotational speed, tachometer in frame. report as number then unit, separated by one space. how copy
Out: 1750 rpm
